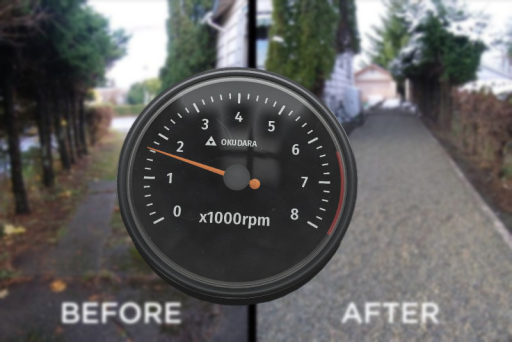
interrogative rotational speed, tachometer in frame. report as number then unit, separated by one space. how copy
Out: 1600 rpm
